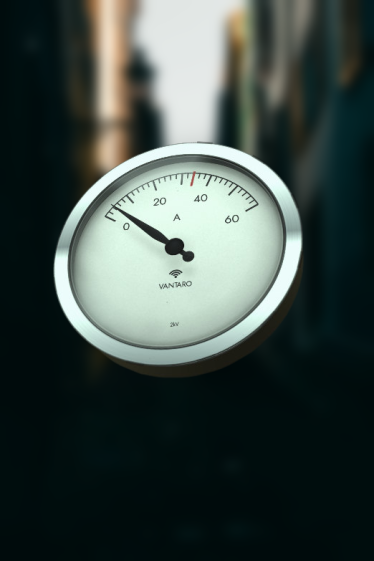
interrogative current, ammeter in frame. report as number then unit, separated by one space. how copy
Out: 4 A
